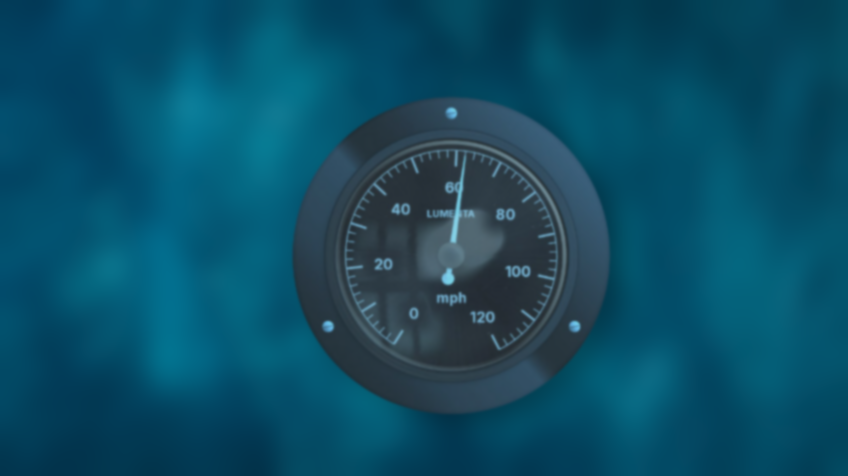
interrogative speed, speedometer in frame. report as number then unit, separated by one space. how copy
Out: 62 mph
